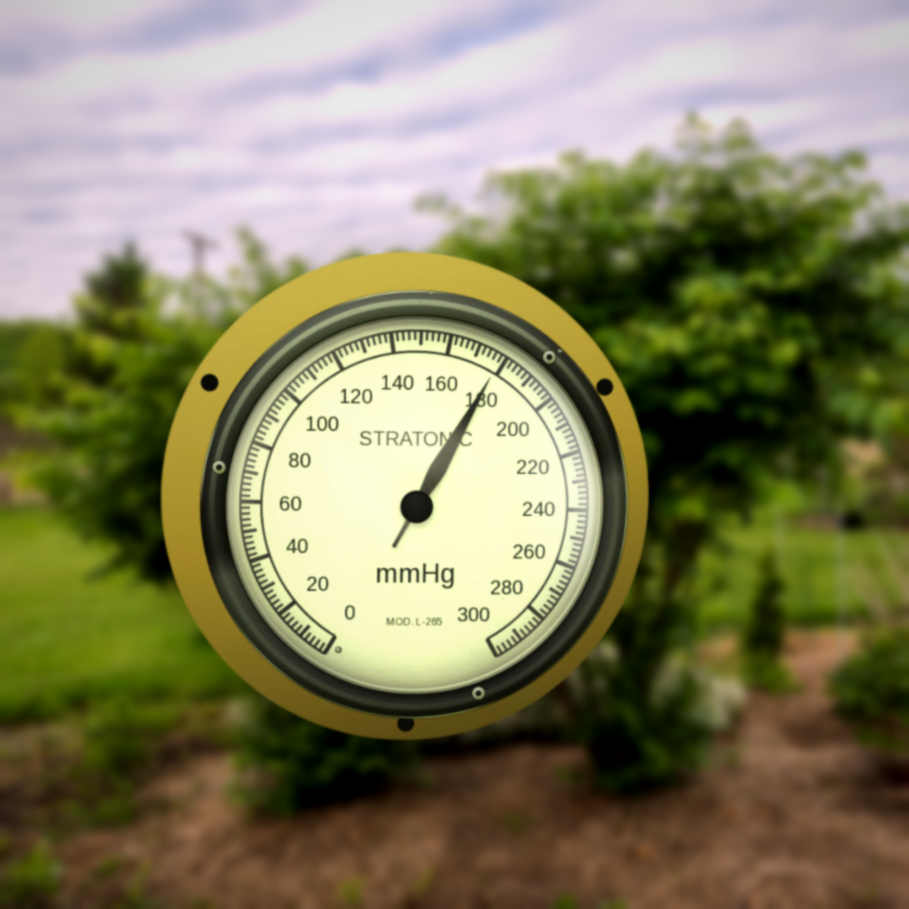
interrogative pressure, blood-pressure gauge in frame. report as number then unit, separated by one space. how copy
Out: 178 mmHg
